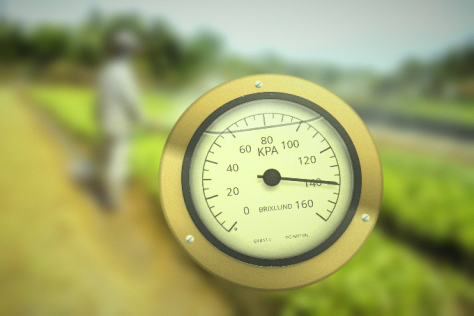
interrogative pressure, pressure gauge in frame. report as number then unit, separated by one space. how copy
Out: 140 kPa
